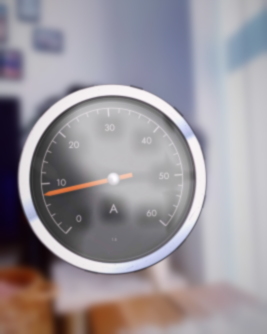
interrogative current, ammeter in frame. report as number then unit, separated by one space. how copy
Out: 8 A
